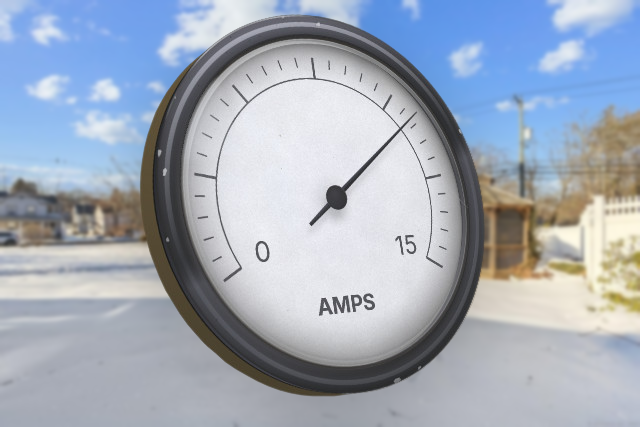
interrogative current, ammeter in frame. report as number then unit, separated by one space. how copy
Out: 10.75 A
